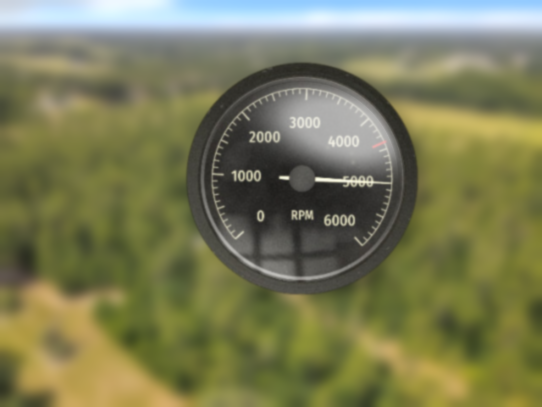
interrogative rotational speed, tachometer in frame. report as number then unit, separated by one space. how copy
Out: 5000 rpm
